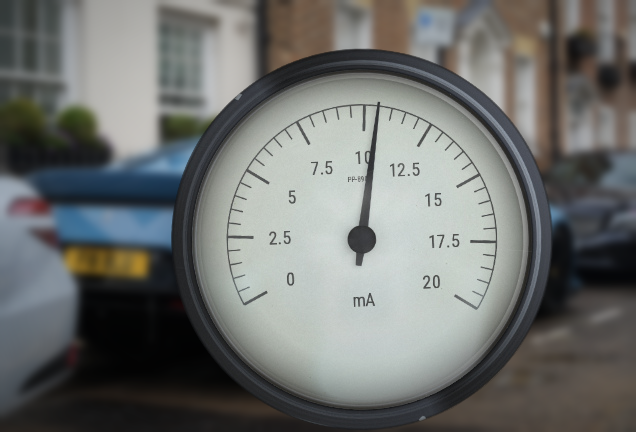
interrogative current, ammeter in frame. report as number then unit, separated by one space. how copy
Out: 10.5 mA
